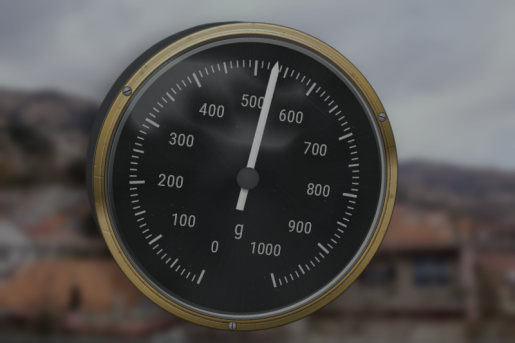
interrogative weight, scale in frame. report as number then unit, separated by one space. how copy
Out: 530 g
